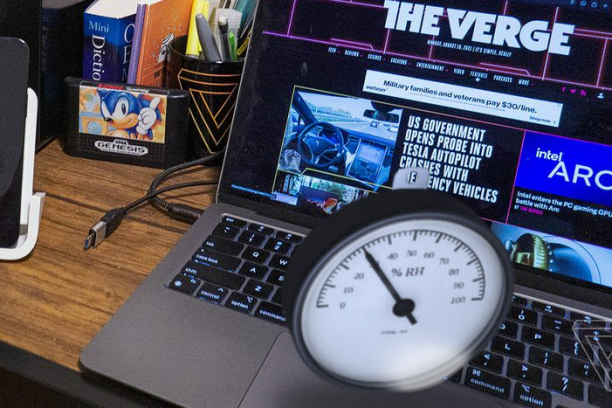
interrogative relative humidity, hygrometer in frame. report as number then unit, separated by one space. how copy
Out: 30 %
